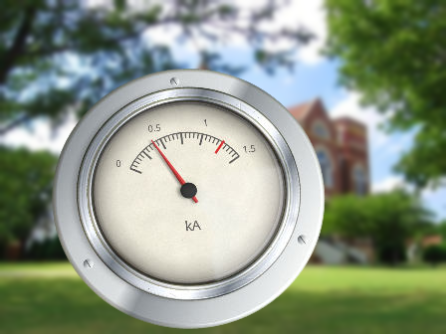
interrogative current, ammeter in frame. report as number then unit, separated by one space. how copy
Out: 0.4 kA
